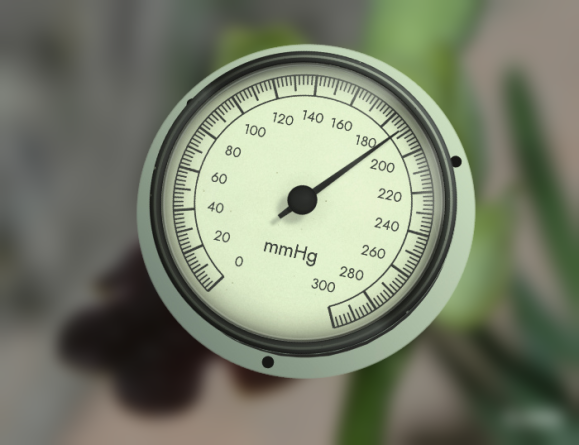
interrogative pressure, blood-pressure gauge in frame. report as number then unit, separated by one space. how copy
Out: 188 mmHg
